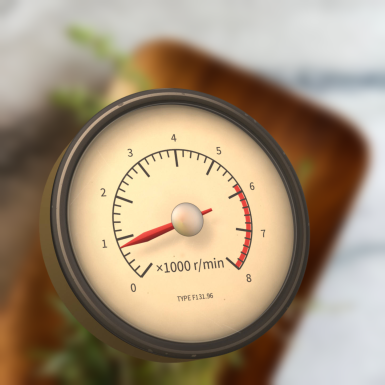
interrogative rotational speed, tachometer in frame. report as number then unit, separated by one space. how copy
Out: 800 rpm
